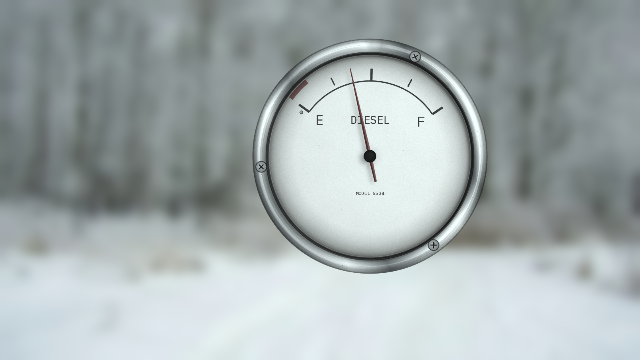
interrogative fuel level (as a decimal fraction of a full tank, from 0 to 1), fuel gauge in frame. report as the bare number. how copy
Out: 0.375
